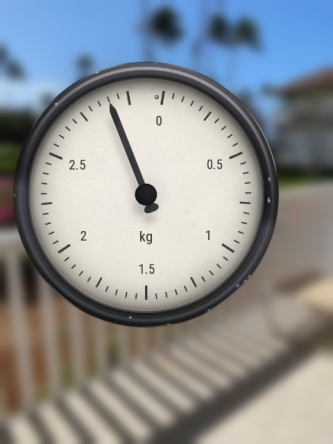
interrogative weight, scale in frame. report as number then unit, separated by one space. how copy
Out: 2.9 kg
